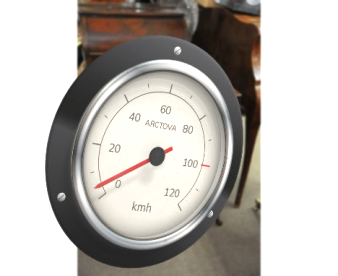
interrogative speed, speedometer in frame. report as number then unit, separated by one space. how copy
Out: 5 km/h
